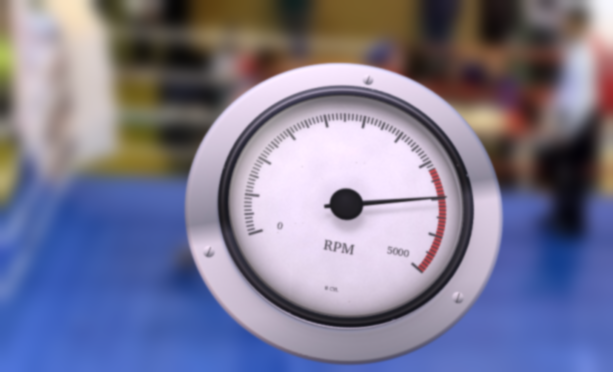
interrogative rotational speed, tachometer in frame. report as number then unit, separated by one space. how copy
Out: 4000 rpm
